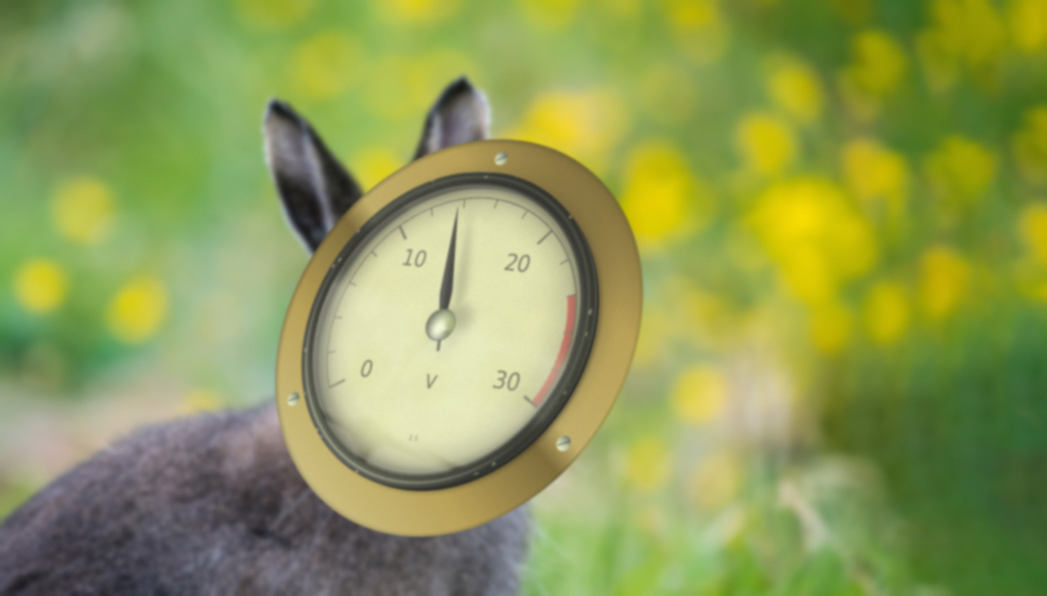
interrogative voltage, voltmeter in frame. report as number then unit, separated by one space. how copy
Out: 14 V
